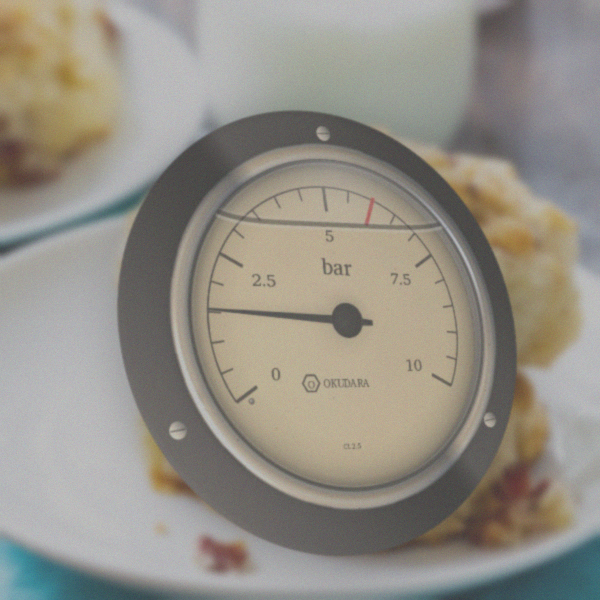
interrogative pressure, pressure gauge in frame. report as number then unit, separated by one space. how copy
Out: 1.5 bar
